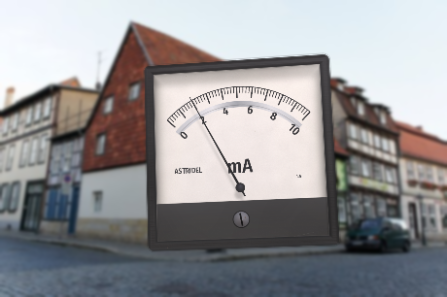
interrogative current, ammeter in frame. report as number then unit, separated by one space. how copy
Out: 2 mA
